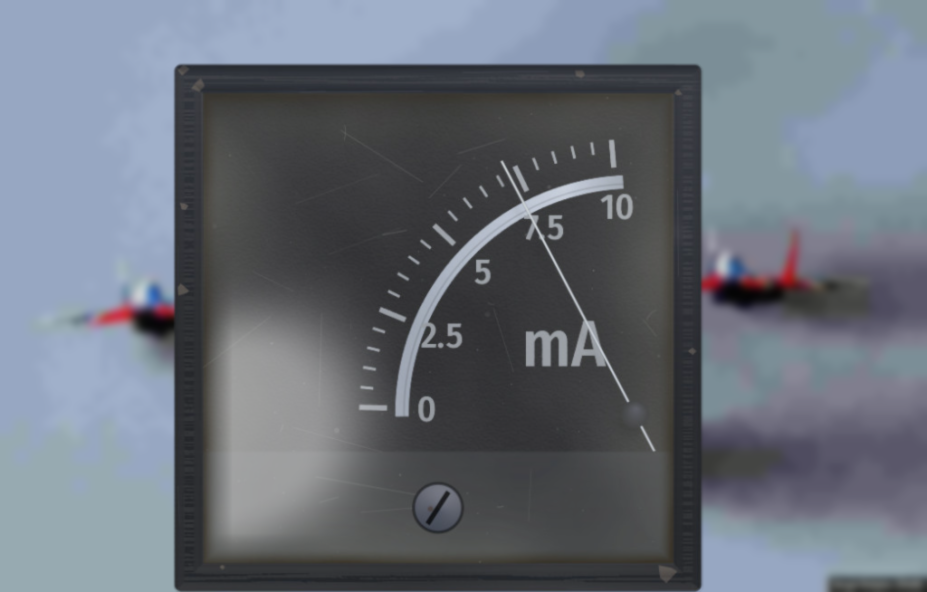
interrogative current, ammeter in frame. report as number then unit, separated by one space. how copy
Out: 7.25 mA
